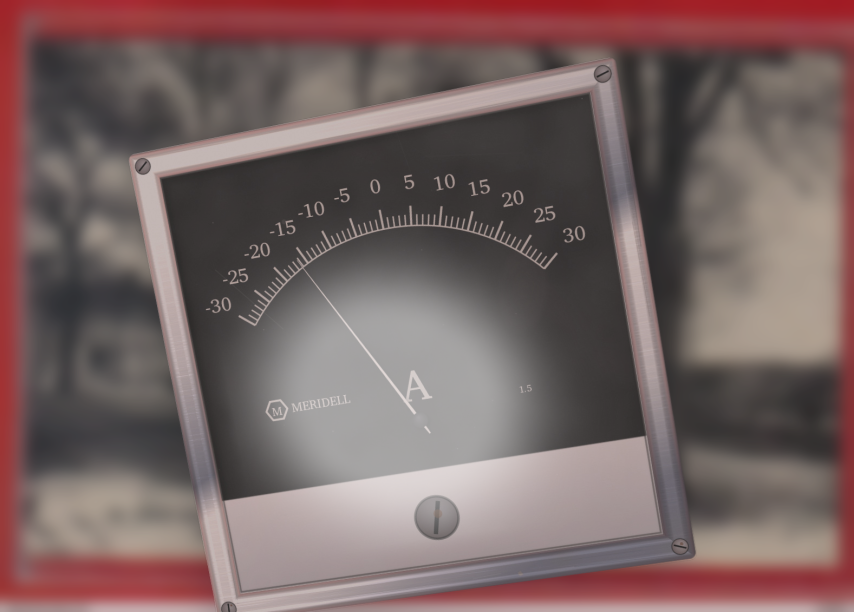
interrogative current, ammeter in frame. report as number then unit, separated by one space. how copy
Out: -16 A
